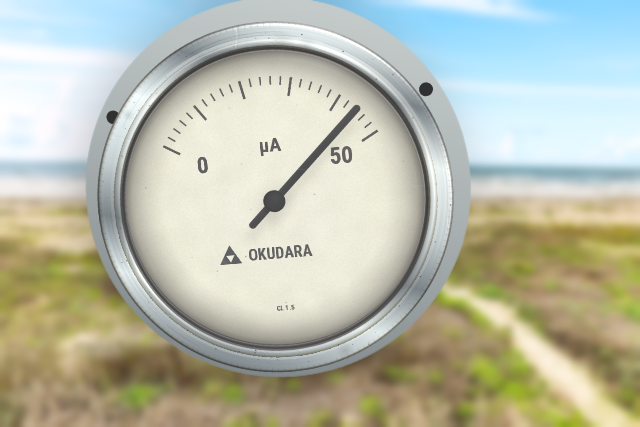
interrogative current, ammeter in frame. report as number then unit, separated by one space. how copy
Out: 44 µA
